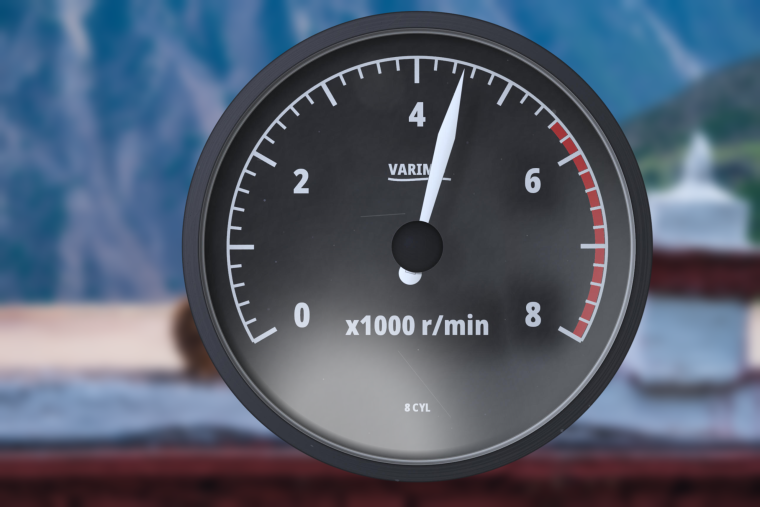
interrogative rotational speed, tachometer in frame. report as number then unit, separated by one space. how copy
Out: 4500 rpm
